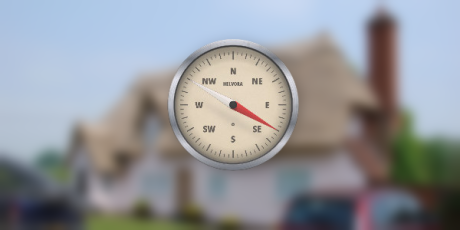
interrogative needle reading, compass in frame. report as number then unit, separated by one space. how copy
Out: 120 °
